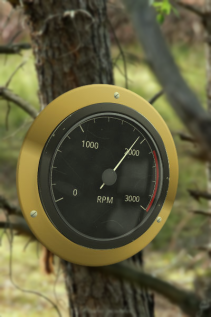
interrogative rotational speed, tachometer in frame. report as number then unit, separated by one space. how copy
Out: 1900 rpm
